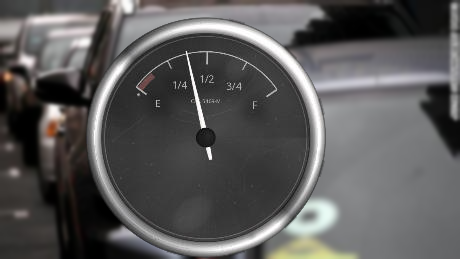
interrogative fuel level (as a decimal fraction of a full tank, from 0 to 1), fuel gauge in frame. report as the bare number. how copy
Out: 0.375
